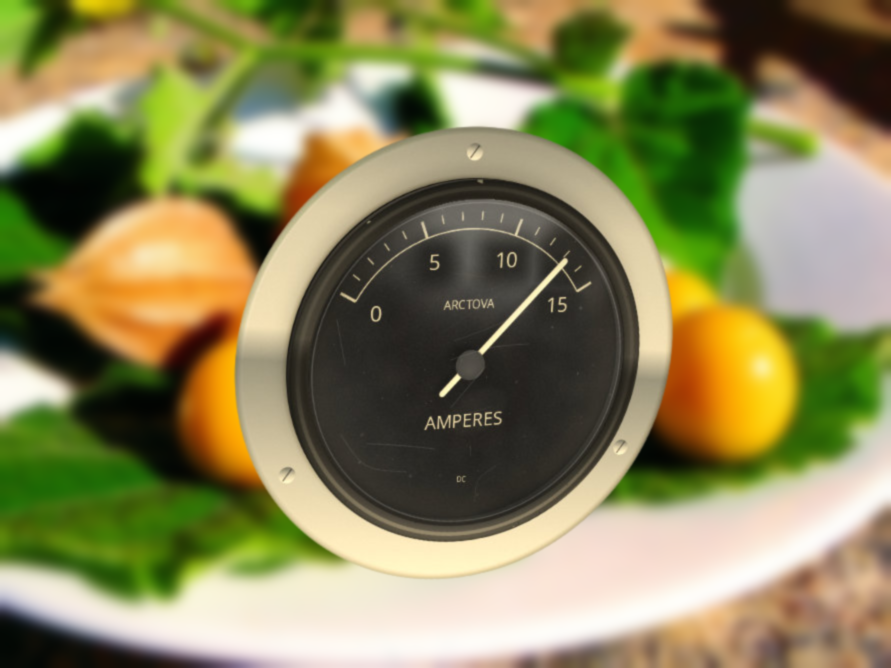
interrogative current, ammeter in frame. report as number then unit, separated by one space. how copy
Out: 13 A
